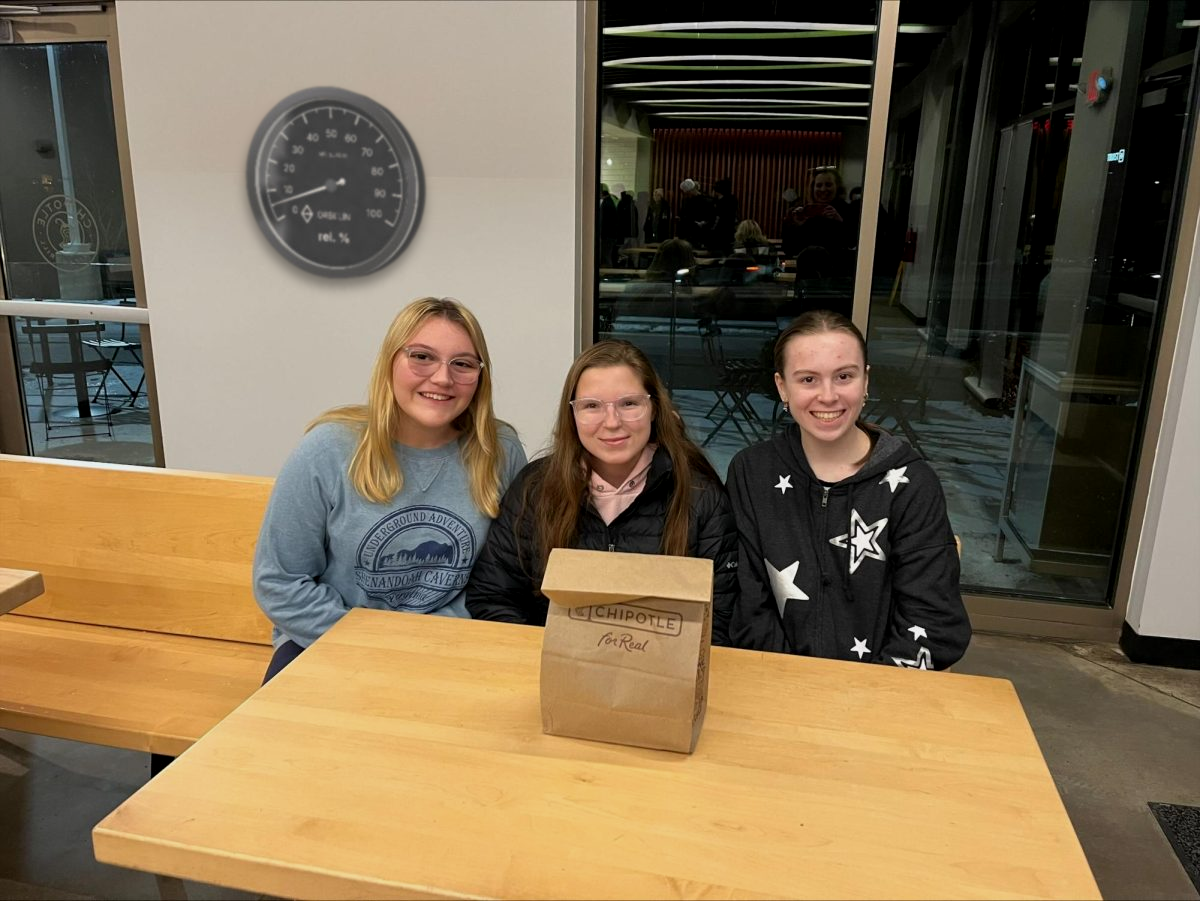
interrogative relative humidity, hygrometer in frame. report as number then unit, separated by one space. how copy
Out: 5 %
